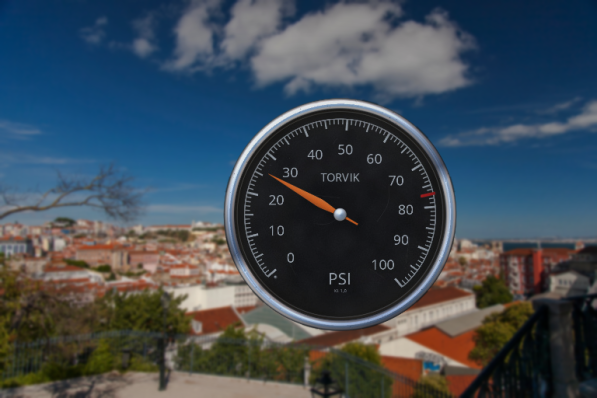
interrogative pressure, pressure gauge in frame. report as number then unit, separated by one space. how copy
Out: 26 psi
